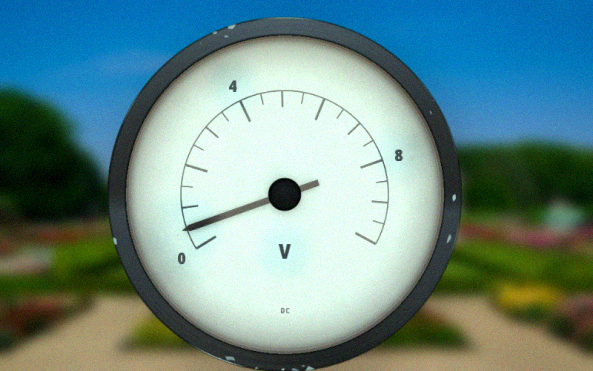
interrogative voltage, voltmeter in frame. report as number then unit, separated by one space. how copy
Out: 0.5 V
